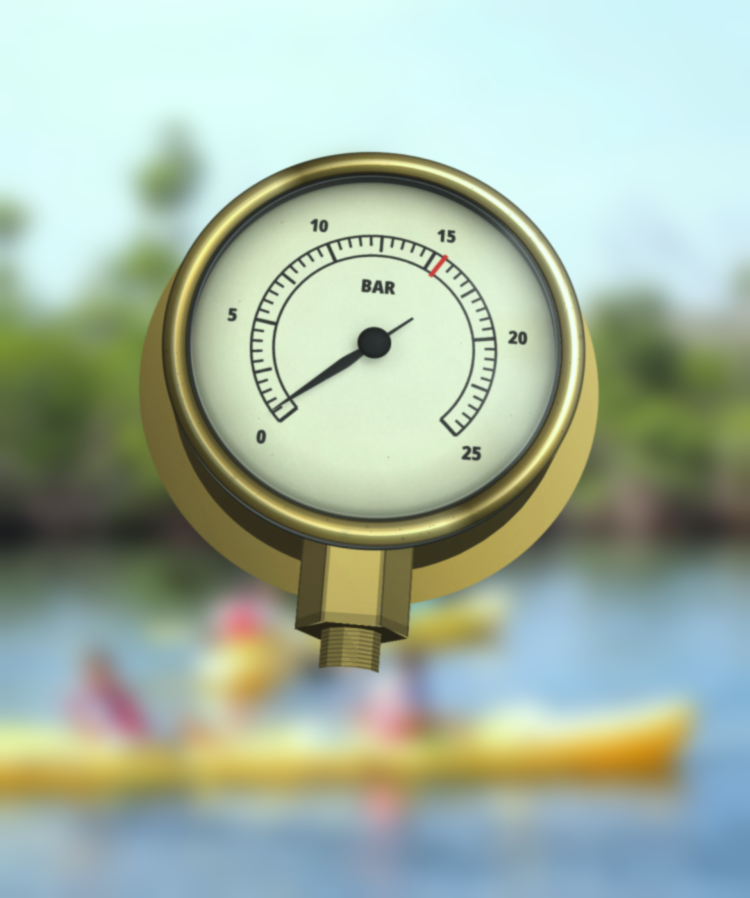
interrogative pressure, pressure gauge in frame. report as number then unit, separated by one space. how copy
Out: 0.5 bar
